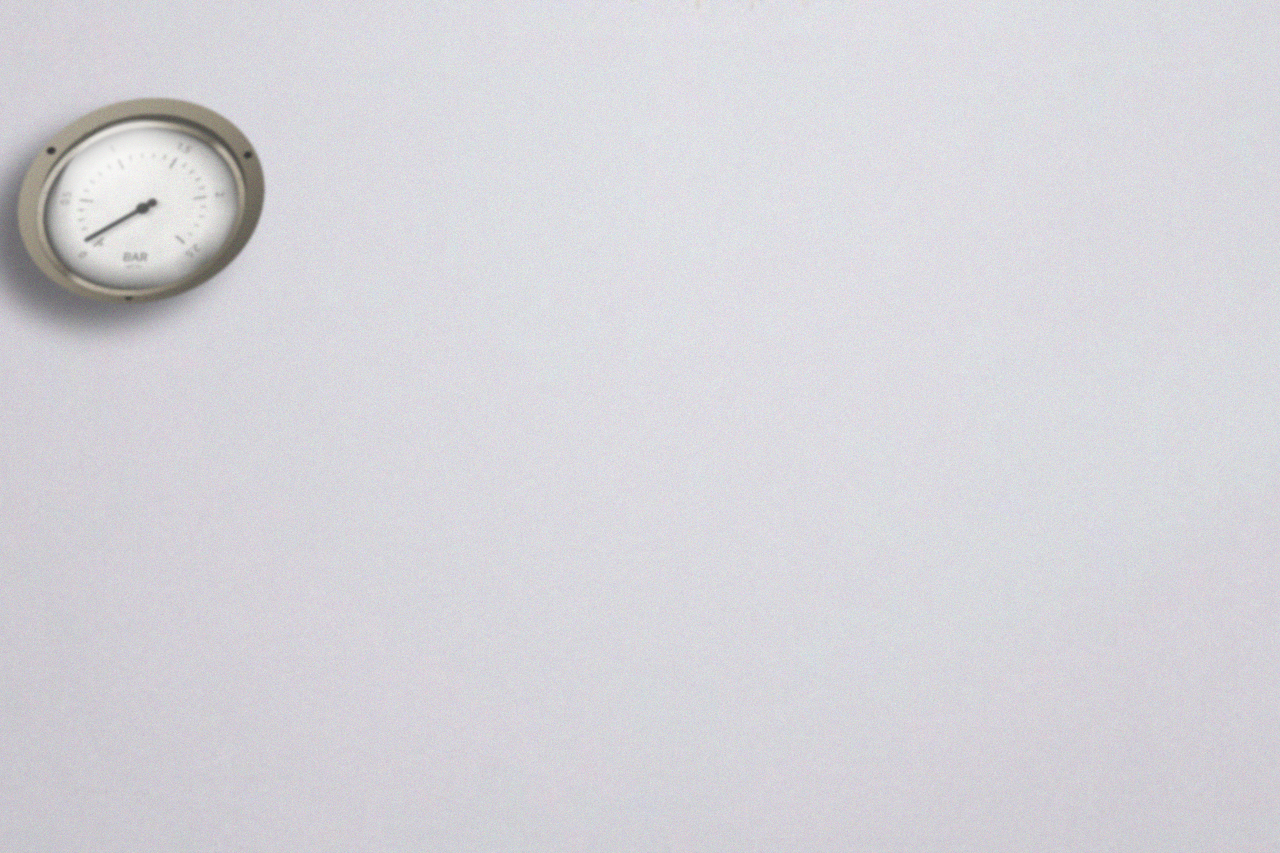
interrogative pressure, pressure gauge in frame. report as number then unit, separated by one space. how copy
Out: 0.1 bar
